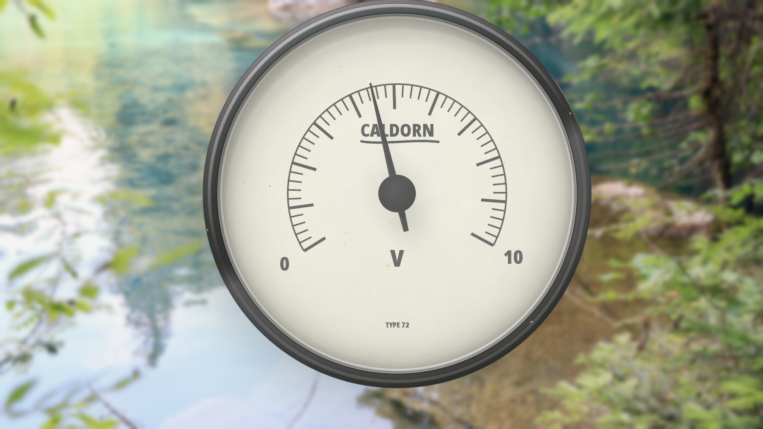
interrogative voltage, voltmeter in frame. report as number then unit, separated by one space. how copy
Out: 4.5 V
